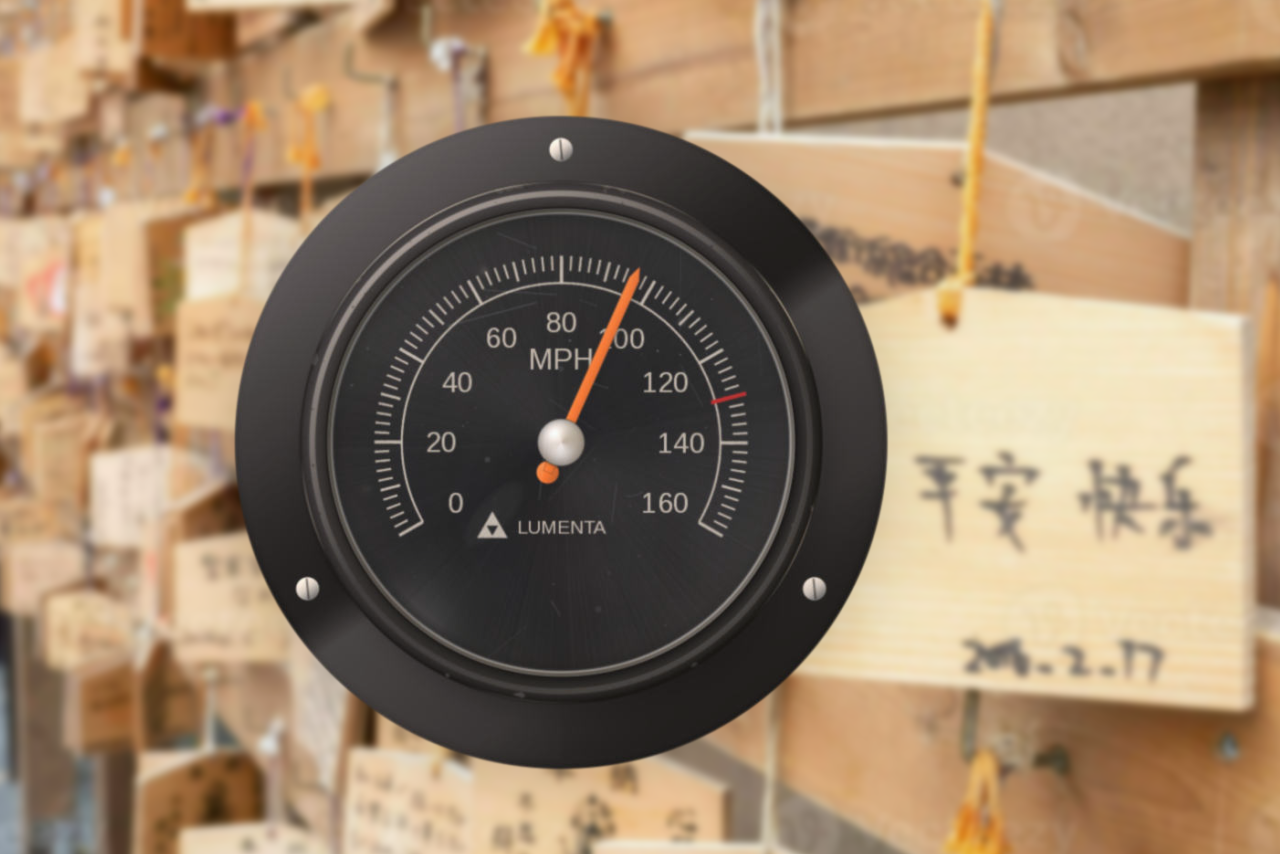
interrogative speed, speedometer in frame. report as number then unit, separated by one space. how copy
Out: 96 mph
